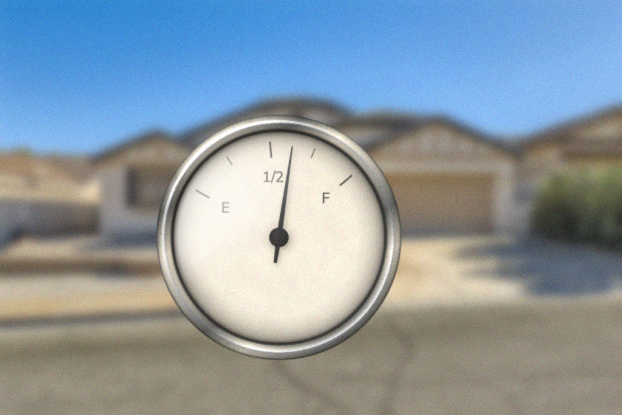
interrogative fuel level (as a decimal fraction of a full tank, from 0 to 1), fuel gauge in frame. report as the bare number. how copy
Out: 0.625
